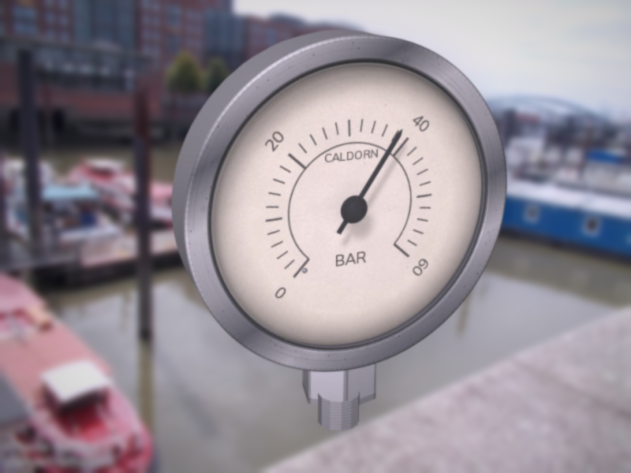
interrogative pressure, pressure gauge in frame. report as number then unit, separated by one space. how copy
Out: 38 bar
